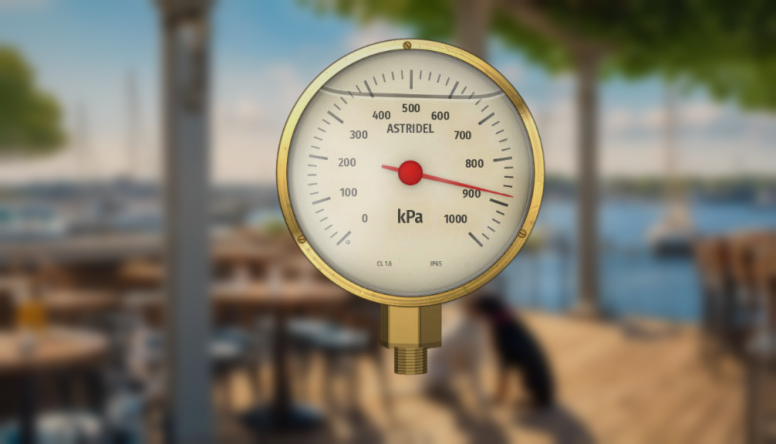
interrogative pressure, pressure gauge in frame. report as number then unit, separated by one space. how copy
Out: 880 kPa
